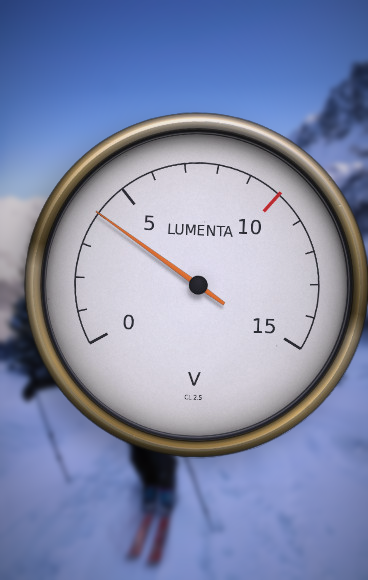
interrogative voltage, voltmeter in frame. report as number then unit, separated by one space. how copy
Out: 4 V
